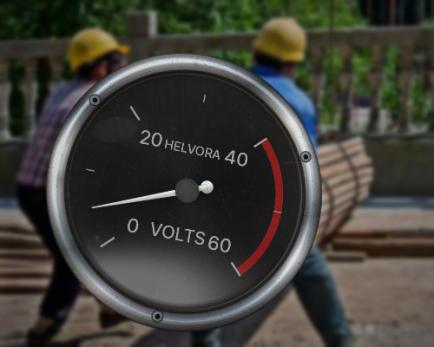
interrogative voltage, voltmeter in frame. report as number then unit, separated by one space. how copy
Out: 5 V
